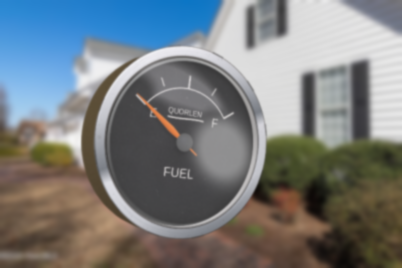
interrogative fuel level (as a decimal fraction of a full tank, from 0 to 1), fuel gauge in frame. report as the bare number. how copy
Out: 0
